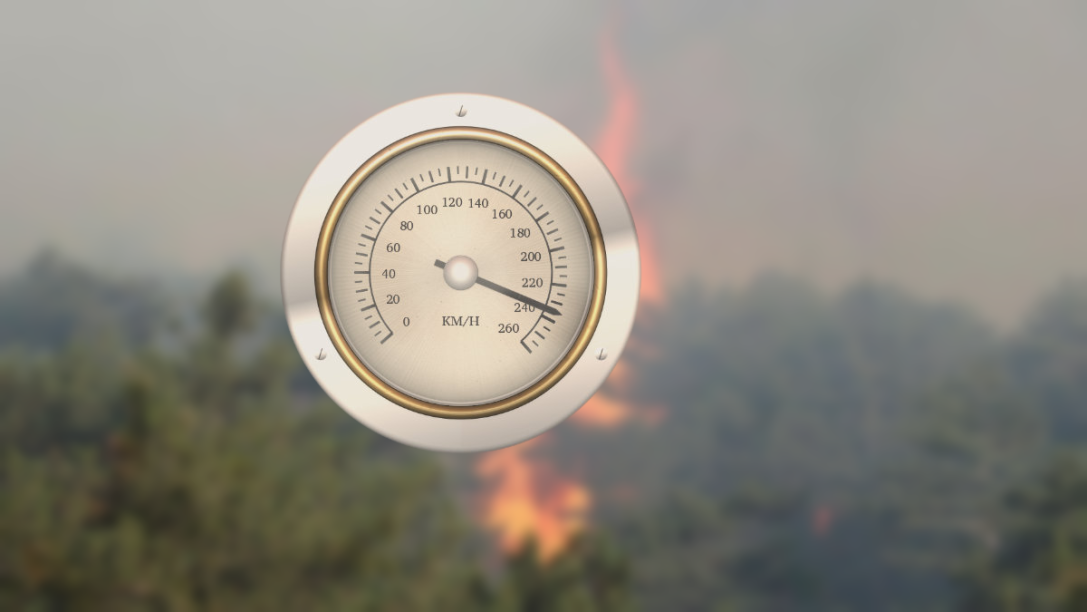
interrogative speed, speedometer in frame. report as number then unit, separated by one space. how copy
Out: 235 km/h
